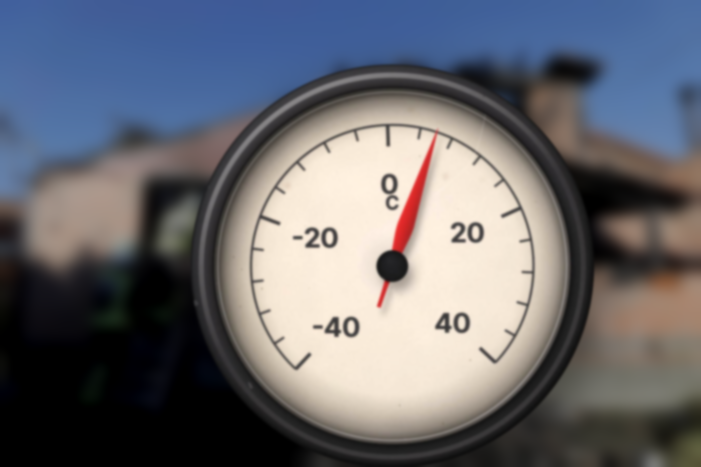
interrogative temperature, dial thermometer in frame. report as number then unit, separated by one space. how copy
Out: 6 °C
